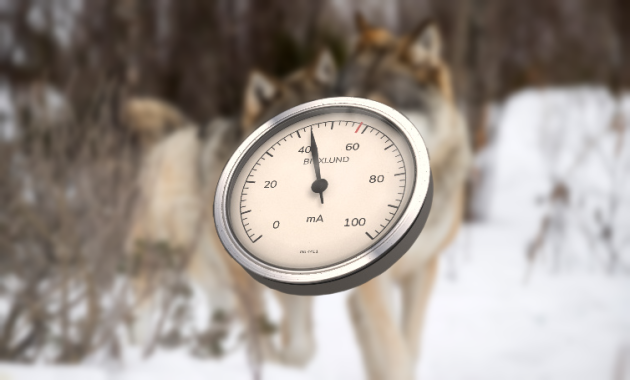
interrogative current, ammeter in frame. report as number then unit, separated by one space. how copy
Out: 44 mA
